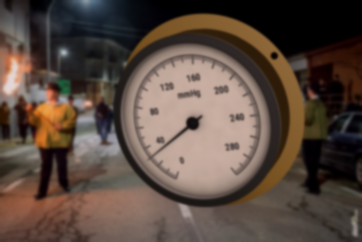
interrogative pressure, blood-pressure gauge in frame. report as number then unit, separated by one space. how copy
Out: 30 mmHg
